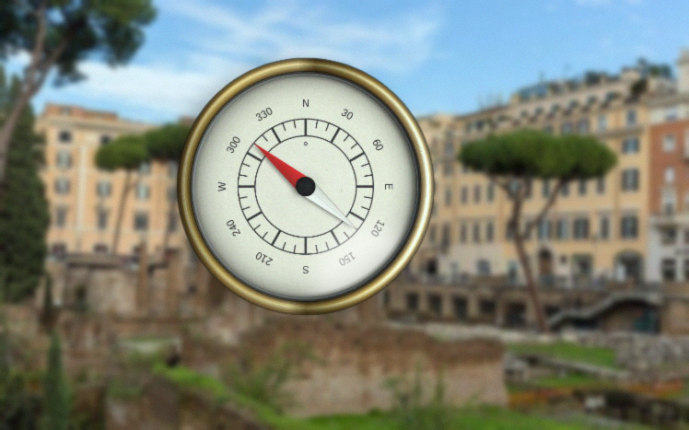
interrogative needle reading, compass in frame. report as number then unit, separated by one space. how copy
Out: 310 °
